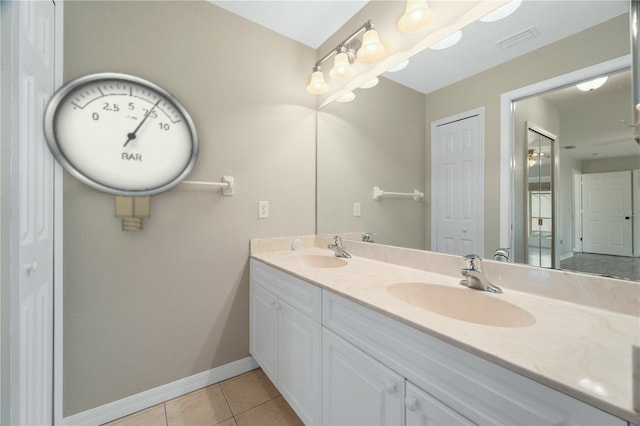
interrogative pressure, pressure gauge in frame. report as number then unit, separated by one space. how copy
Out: 7.5 bar
